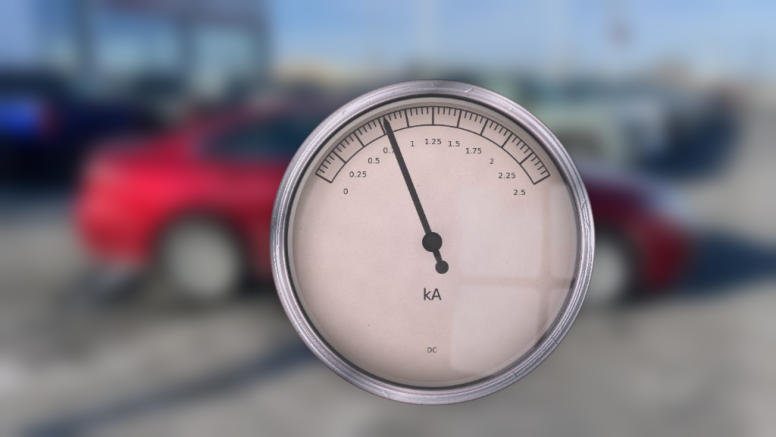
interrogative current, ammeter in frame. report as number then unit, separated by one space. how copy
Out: 0.8 kA
